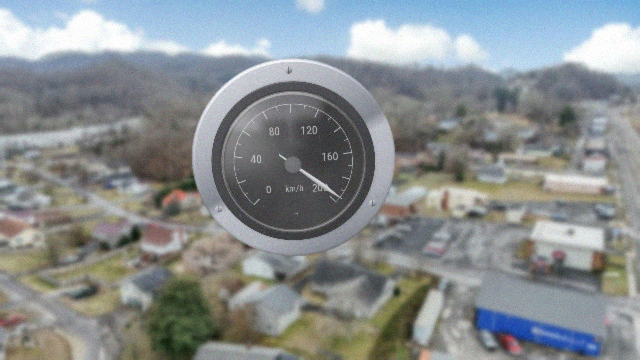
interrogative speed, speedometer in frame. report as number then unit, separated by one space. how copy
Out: 195 km/h
